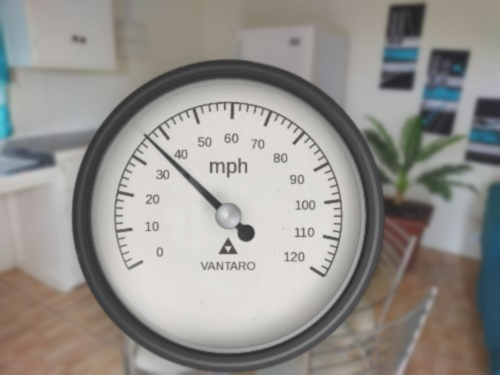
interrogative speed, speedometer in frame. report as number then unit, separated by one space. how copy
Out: 36 mph
